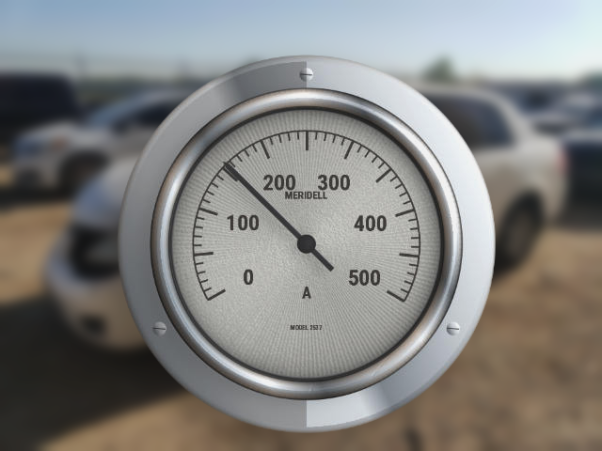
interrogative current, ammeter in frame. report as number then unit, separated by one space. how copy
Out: 155 A
